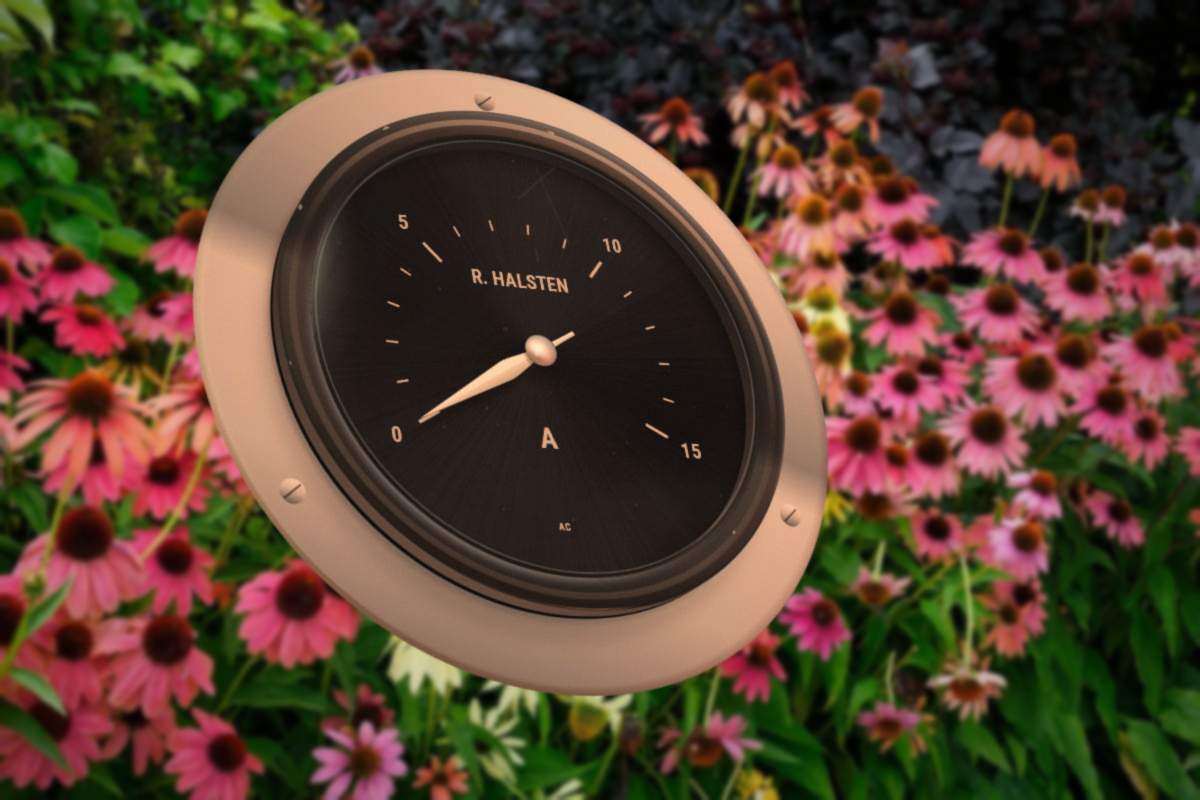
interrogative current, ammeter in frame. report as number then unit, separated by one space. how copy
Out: 0 A
